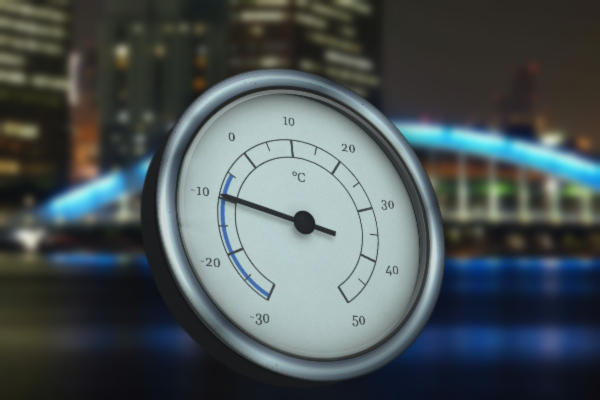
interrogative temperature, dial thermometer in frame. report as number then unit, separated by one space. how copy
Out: -10 °C
